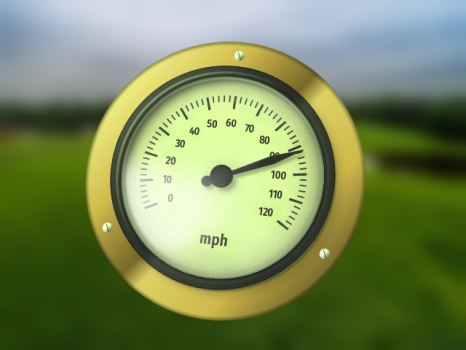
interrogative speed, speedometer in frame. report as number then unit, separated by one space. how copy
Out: 92 mph
